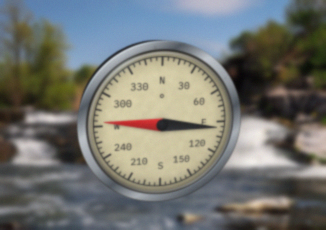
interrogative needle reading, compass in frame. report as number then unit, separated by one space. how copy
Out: 275 °
